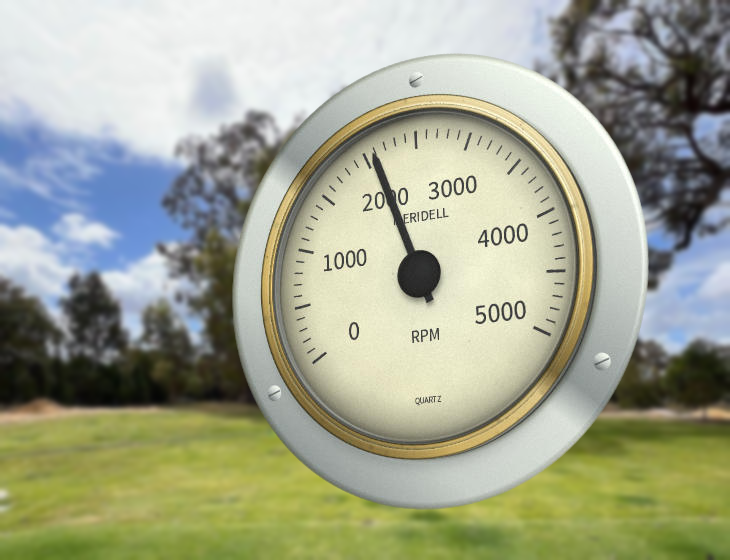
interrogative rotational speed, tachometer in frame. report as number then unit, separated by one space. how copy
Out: 2100 rpm
